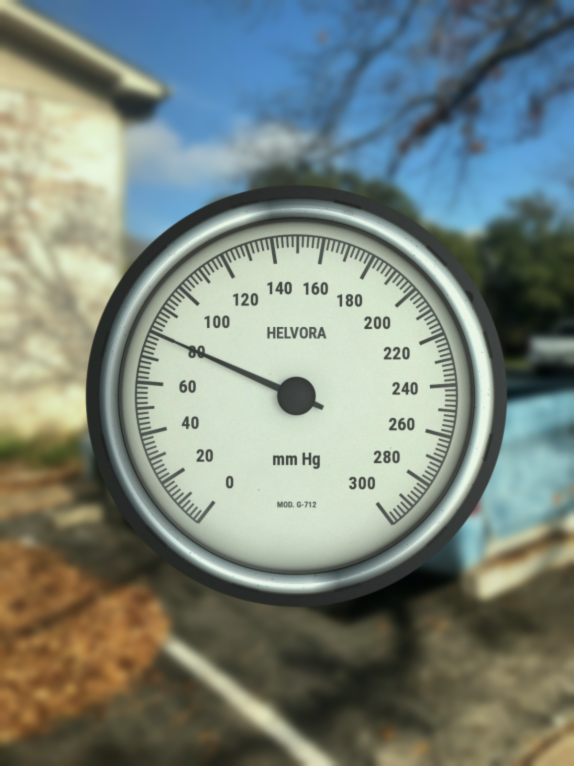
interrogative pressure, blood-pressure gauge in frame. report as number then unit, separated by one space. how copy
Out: 80 mmHg
